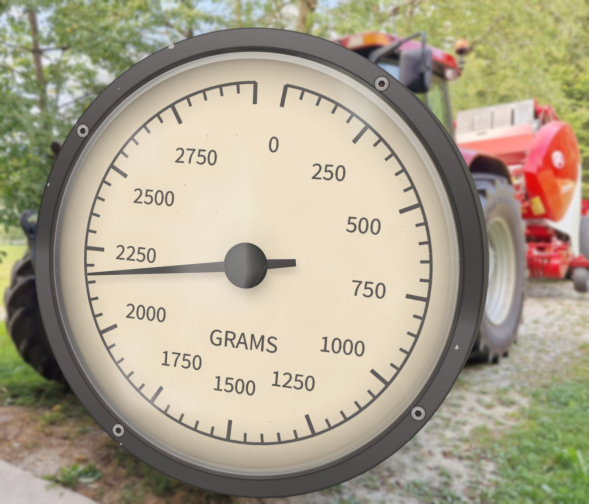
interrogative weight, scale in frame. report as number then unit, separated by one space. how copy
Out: 2175 g
